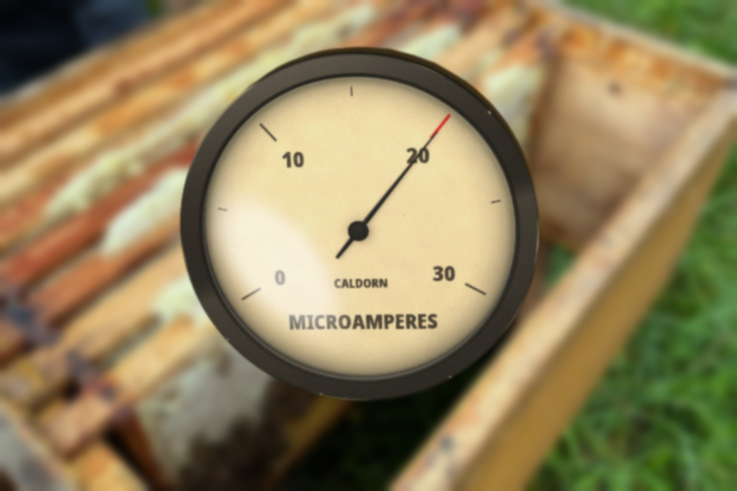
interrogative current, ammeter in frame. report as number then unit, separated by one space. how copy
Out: 20 µA
